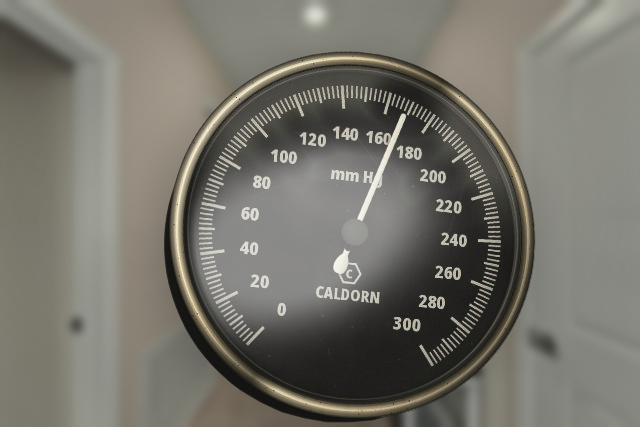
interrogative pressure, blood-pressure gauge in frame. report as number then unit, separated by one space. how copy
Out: 168 mmHg
